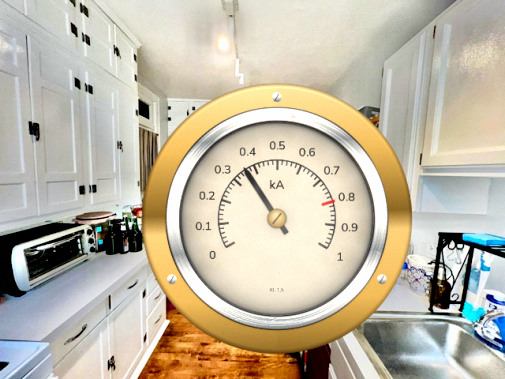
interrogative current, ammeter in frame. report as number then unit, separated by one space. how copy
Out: 0.36 kA
